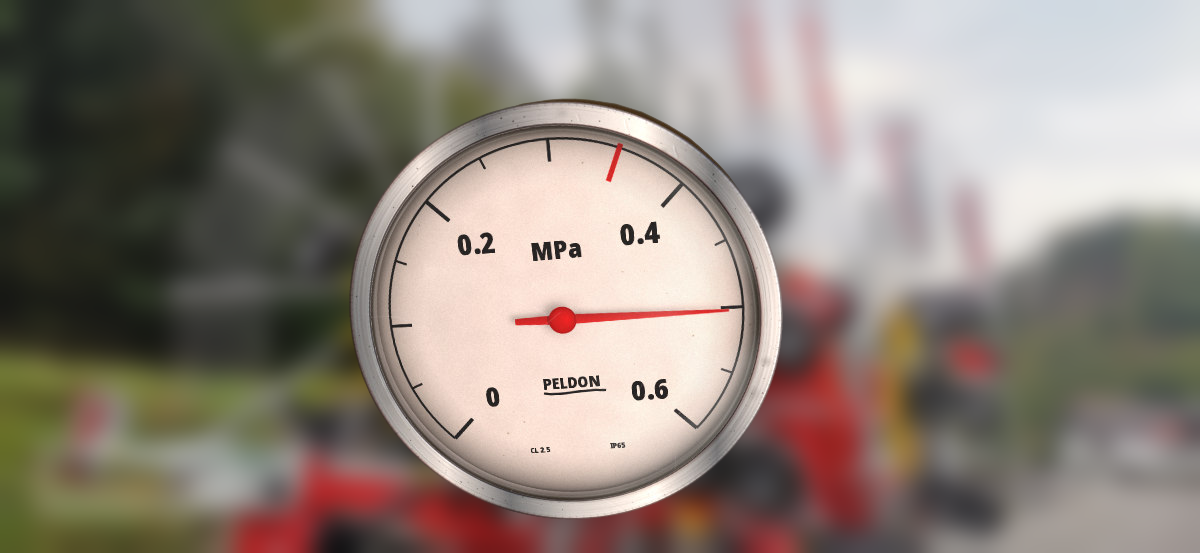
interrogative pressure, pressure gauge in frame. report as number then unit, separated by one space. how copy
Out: 0.5 MPa
